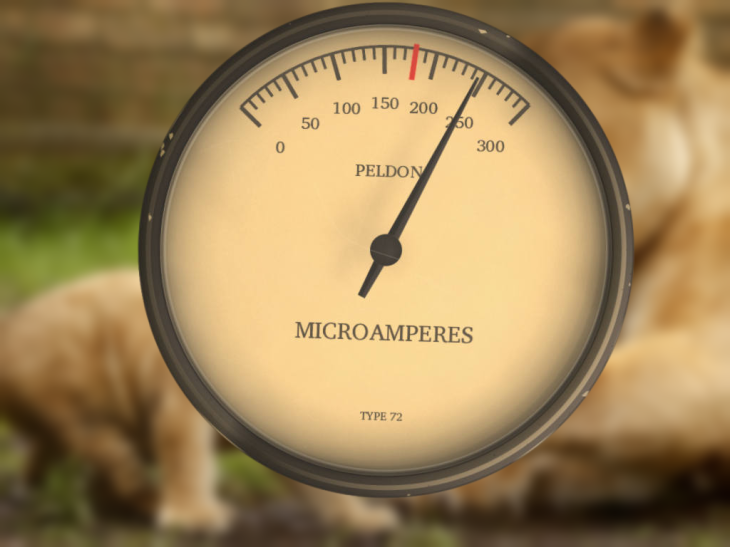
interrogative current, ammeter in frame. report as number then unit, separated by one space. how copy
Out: 245 µA
